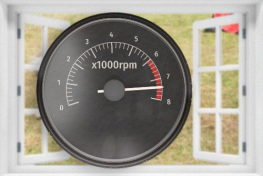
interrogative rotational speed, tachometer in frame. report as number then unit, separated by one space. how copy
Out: 7400 rpm
